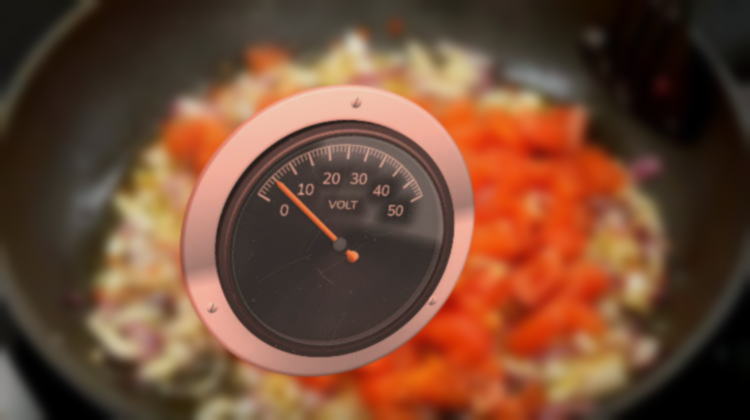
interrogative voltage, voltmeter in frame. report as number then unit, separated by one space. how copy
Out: 5 V
